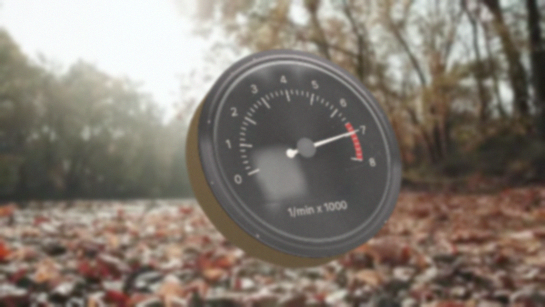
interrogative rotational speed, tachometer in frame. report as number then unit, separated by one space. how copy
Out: 7000 rpm
